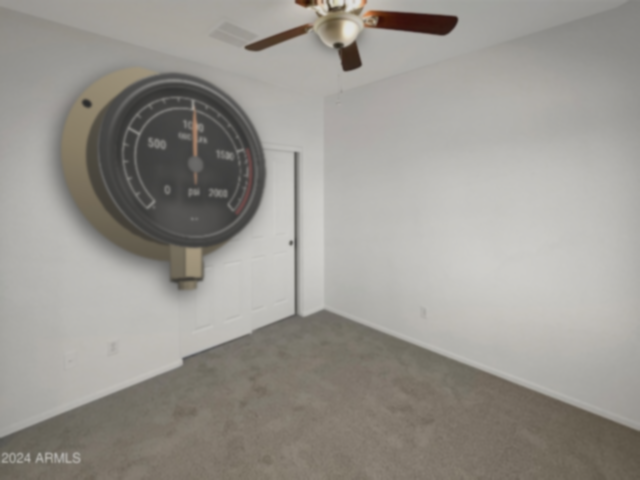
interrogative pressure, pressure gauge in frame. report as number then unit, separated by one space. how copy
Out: 1000 psi
